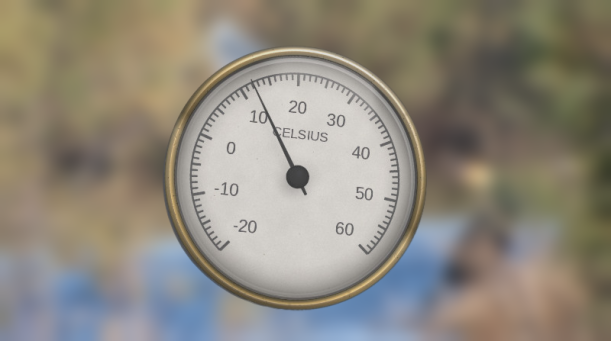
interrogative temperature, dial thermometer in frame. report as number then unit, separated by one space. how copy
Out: 12 °C
